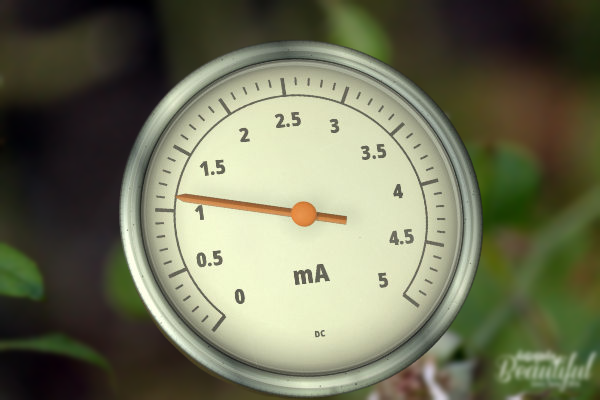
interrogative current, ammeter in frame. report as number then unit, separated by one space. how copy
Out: 1.1 mA
